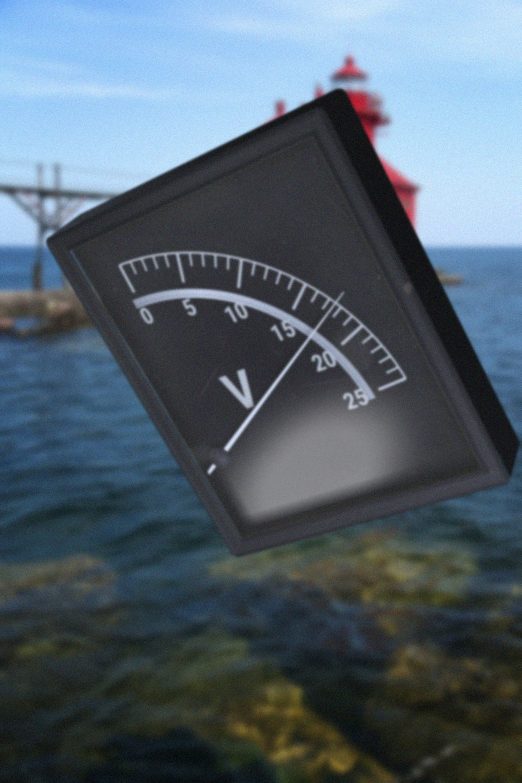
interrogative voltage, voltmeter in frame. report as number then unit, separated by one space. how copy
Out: 17.5 V
